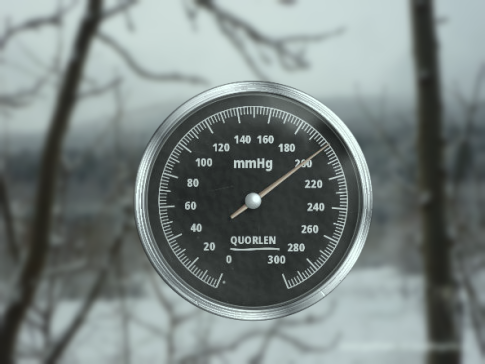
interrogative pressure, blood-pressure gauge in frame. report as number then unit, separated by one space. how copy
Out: 200 mmHg
